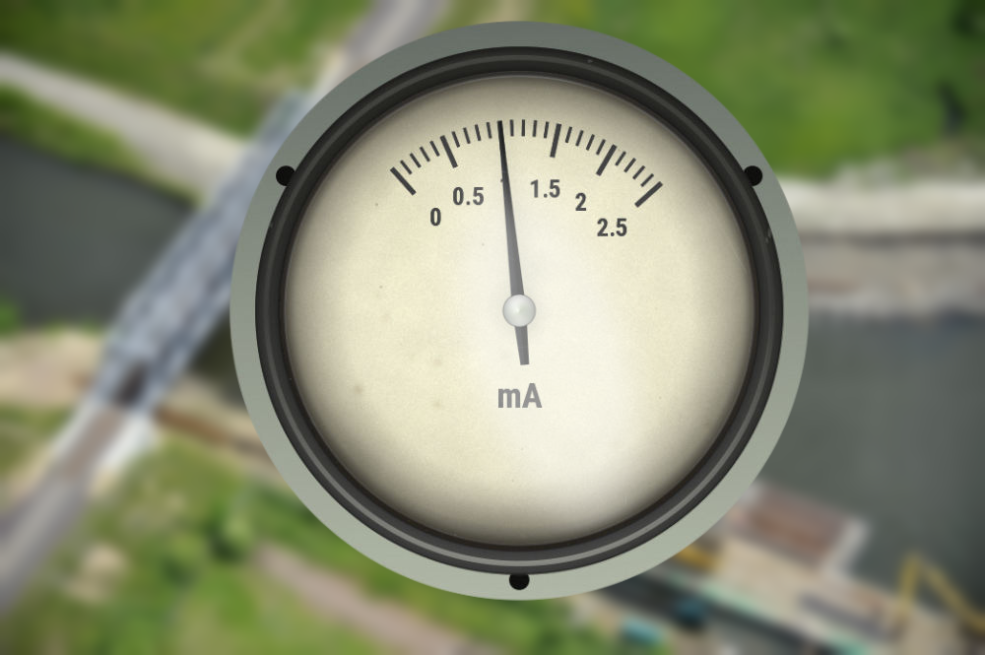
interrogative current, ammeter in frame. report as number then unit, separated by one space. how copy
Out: 1 mA
